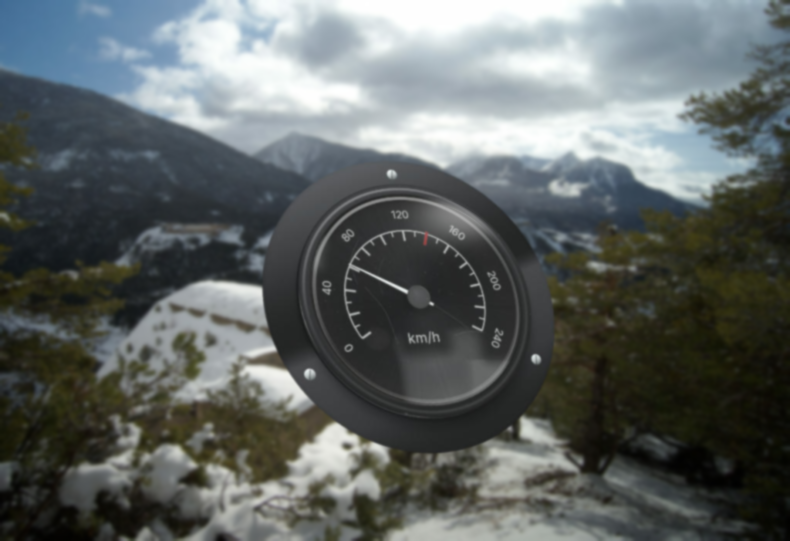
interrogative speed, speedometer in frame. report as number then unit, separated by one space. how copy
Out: 60 km/h
